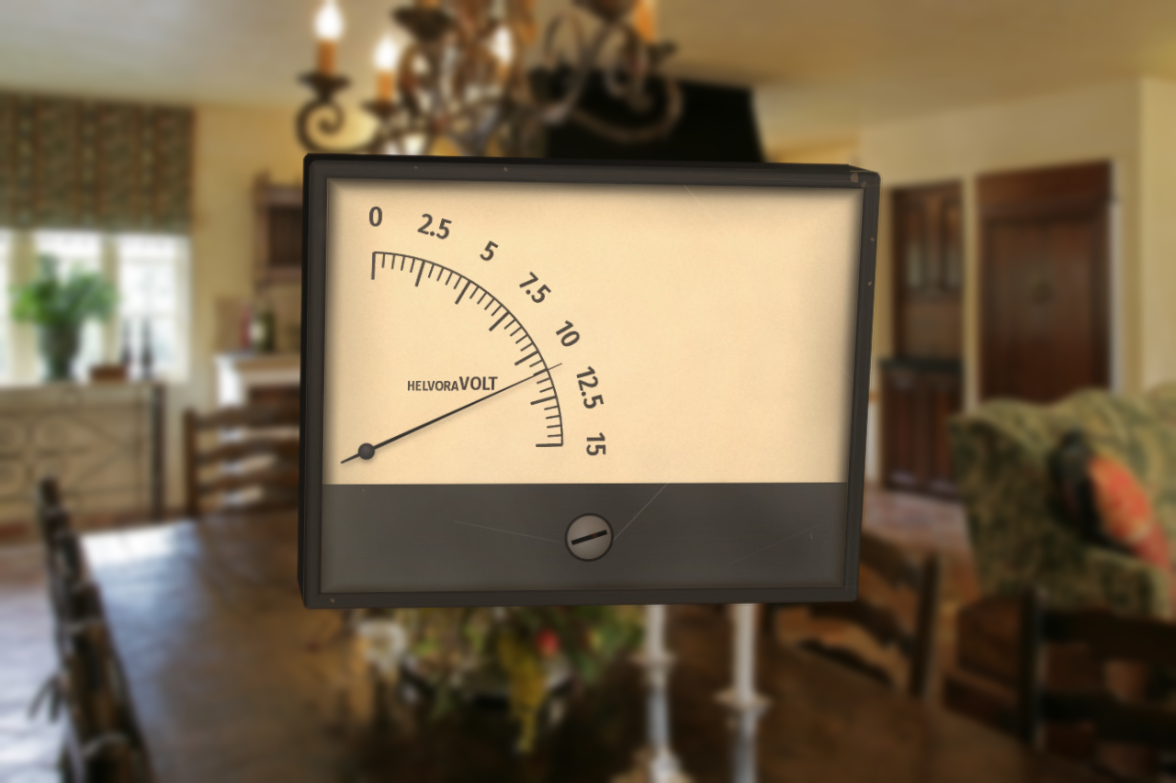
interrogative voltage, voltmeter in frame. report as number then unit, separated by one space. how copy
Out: 11 V
